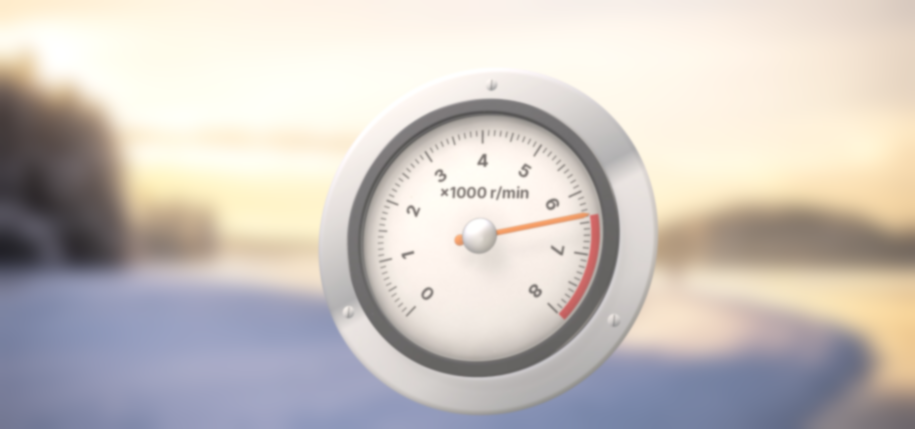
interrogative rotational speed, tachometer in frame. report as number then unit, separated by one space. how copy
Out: 6400 rpm
